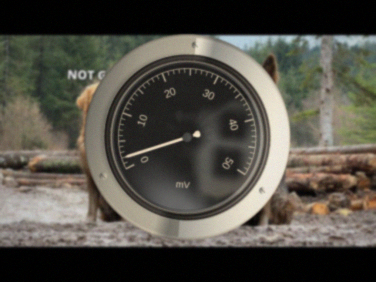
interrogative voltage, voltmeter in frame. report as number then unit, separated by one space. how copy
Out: 2 mV
